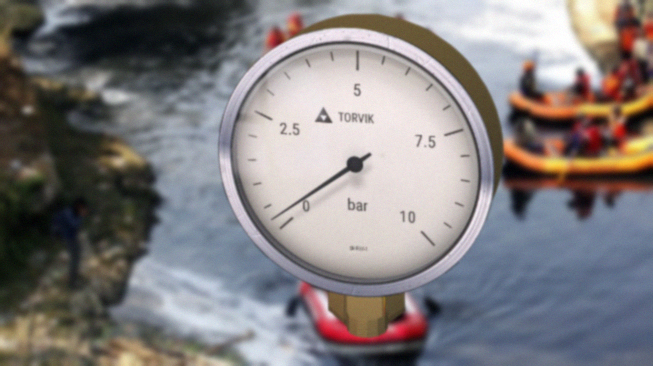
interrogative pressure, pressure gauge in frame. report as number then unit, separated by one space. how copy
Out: 0.25 bar
